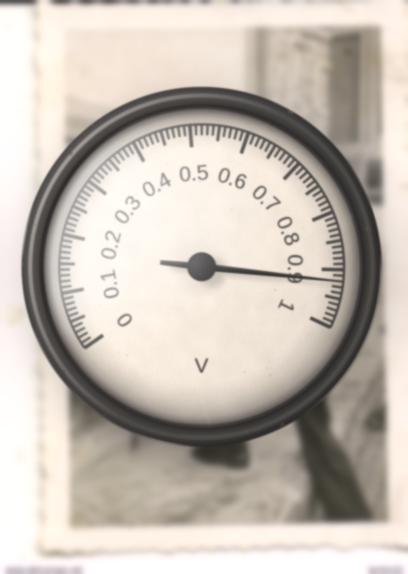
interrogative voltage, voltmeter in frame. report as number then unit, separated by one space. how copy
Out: 0.92 V
